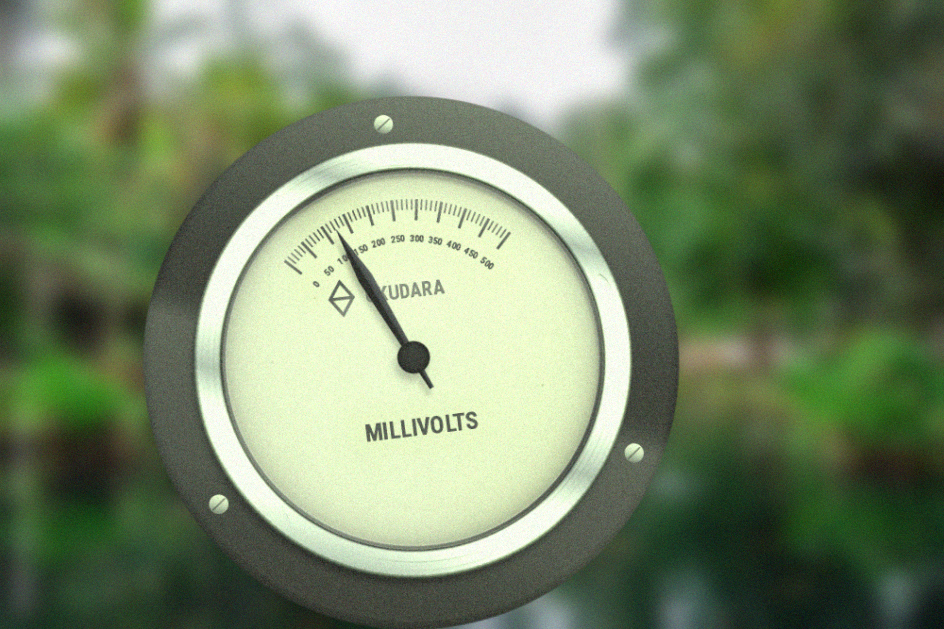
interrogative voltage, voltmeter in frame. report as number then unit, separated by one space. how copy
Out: 120 mV
